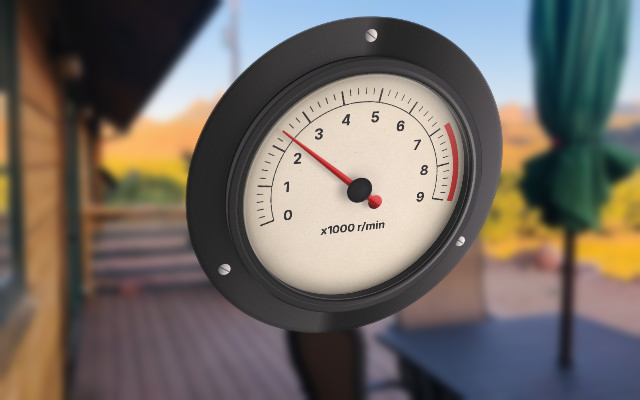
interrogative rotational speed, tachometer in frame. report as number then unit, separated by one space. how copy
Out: 2400 rpm
